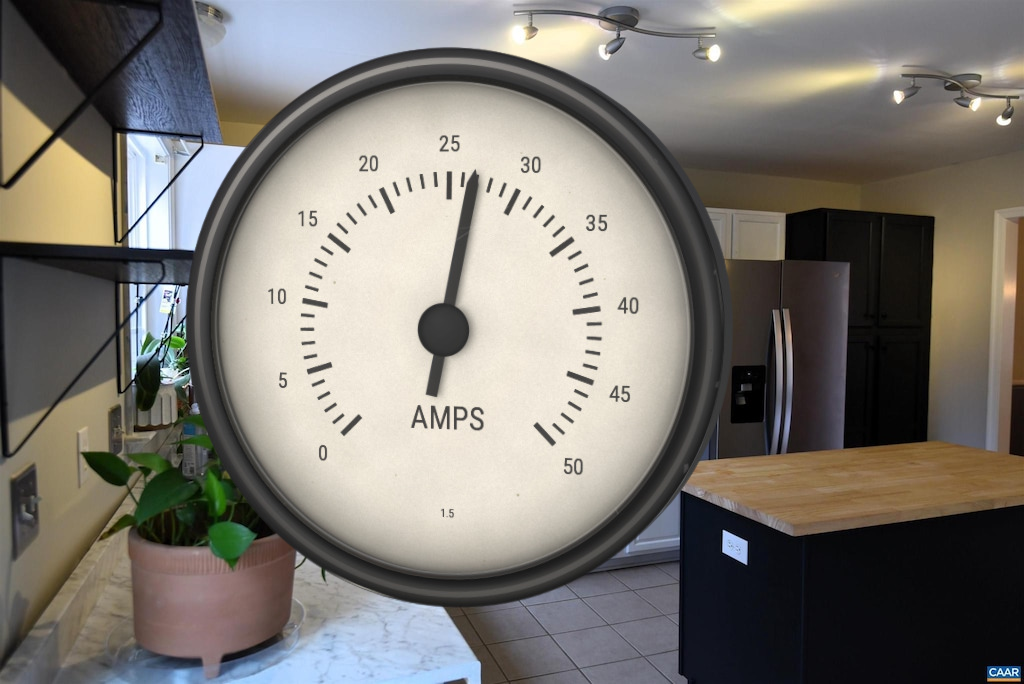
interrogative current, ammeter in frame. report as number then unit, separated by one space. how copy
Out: 27 A
